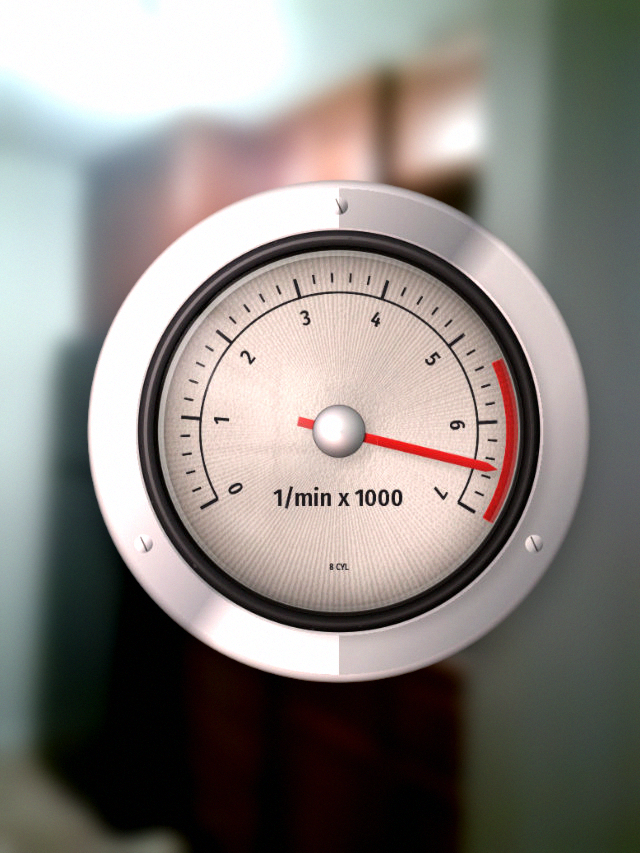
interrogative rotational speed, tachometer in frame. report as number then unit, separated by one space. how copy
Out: 6500 rpm
